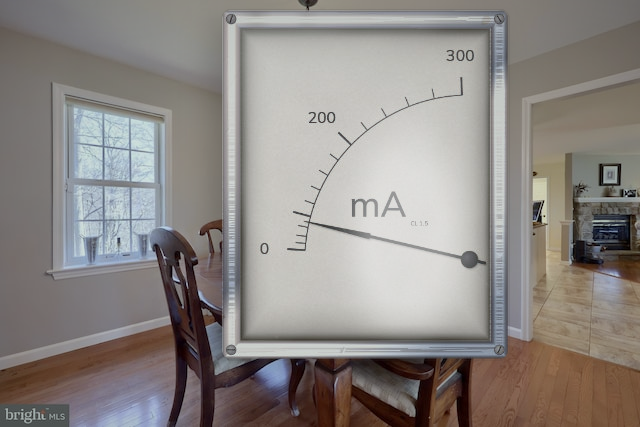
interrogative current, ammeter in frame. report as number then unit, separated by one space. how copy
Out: 90 mA
